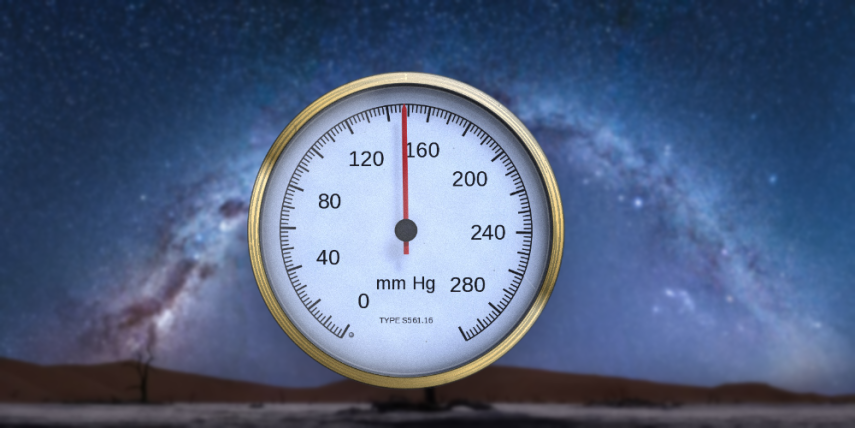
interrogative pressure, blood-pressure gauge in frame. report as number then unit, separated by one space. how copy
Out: 148 mmHg
